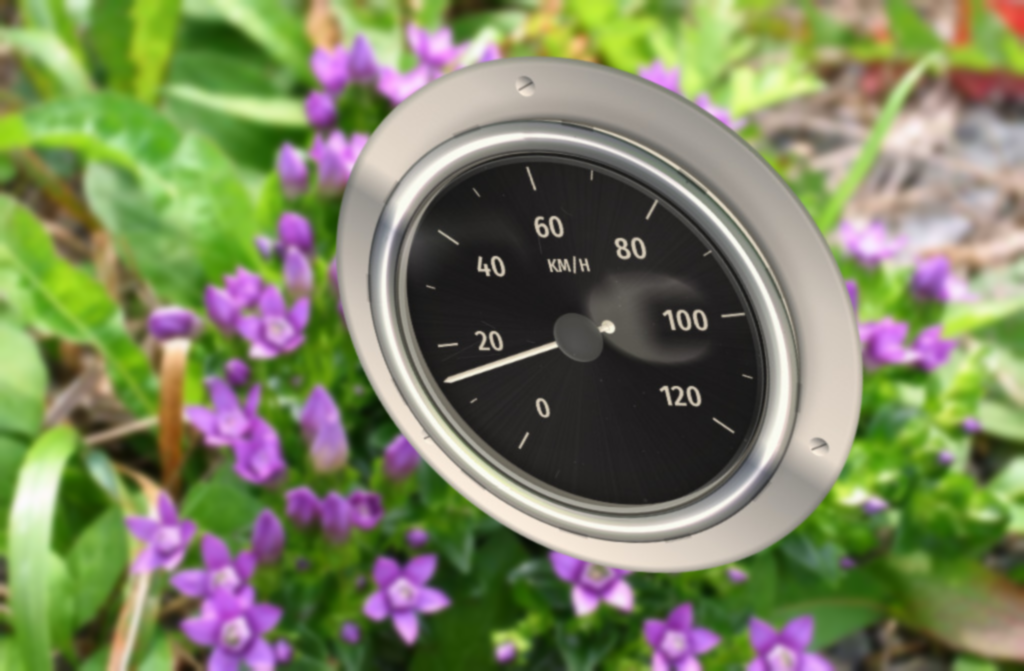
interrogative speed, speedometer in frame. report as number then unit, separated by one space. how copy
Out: 15 km/h
